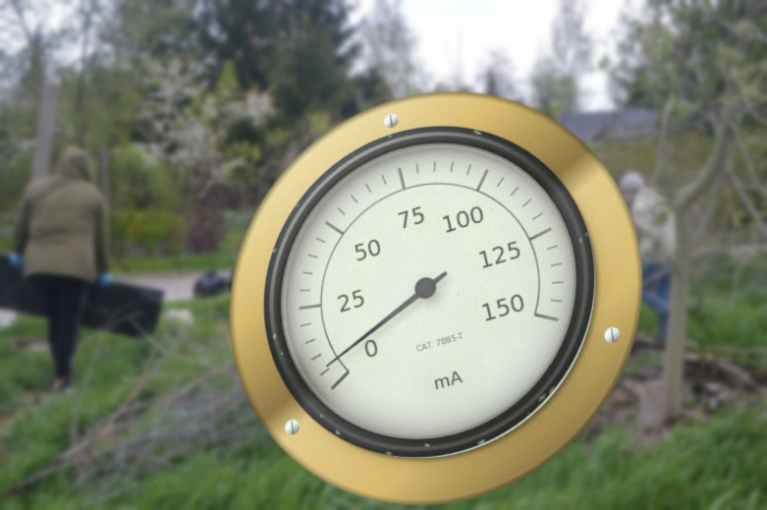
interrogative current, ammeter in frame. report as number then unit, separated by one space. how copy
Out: 5 mA
